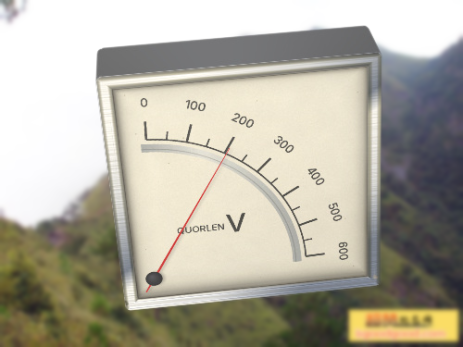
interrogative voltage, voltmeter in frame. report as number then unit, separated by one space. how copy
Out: 200 V
